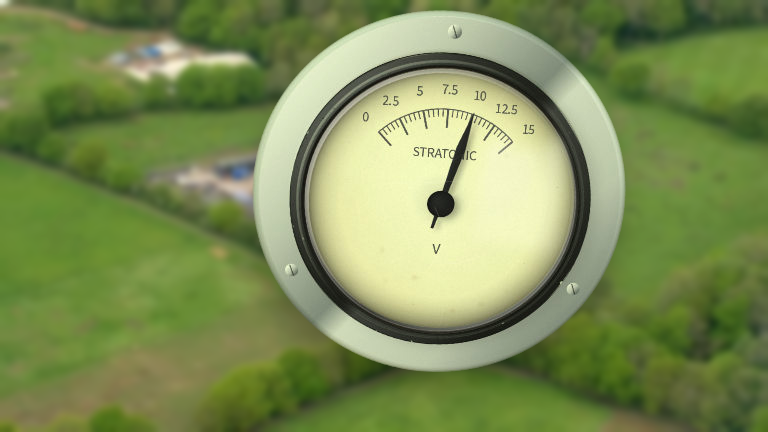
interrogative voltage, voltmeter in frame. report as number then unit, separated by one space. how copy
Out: 10 V
